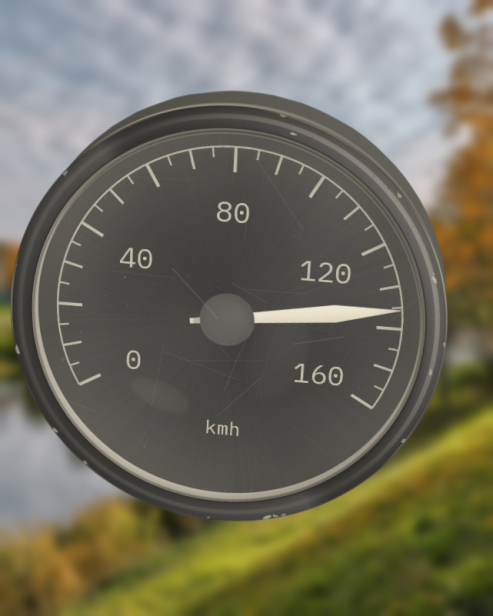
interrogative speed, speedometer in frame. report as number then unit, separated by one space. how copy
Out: 135 km/h
